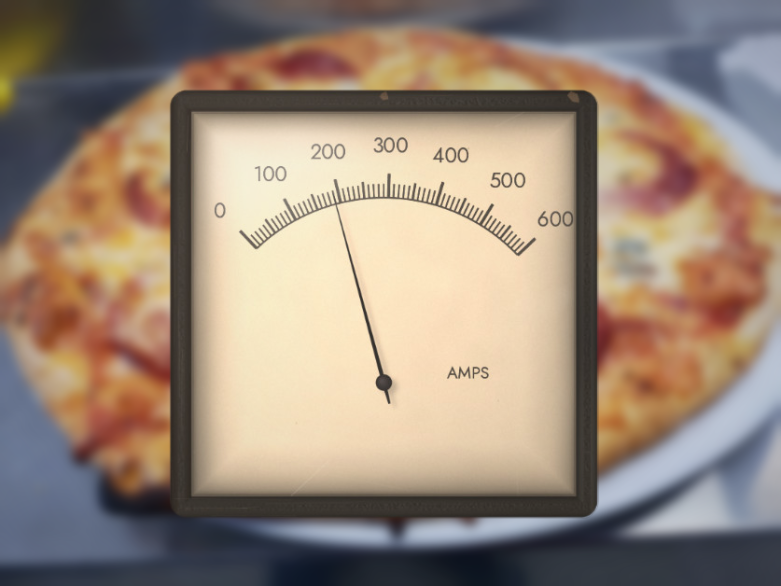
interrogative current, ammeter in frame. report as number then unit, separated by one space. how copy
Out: 190 A
